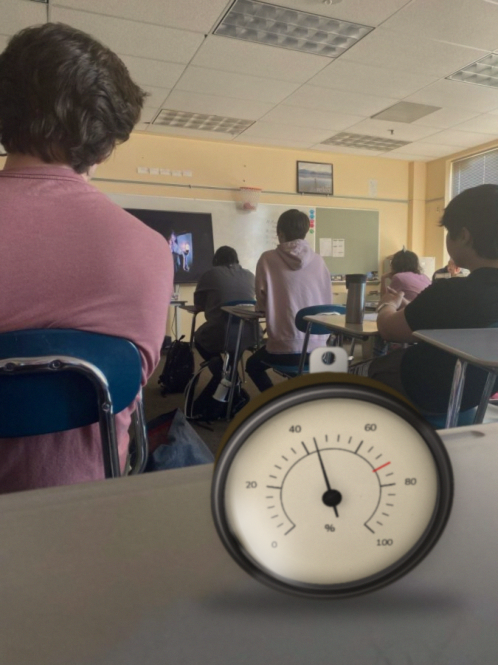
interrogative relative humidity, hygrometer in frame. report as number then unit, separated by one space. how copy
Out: 44 %
